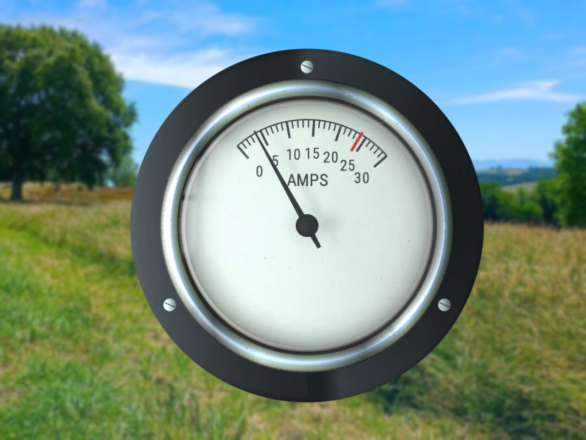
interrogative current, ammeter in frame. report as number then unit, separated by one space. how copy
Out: 4 A
